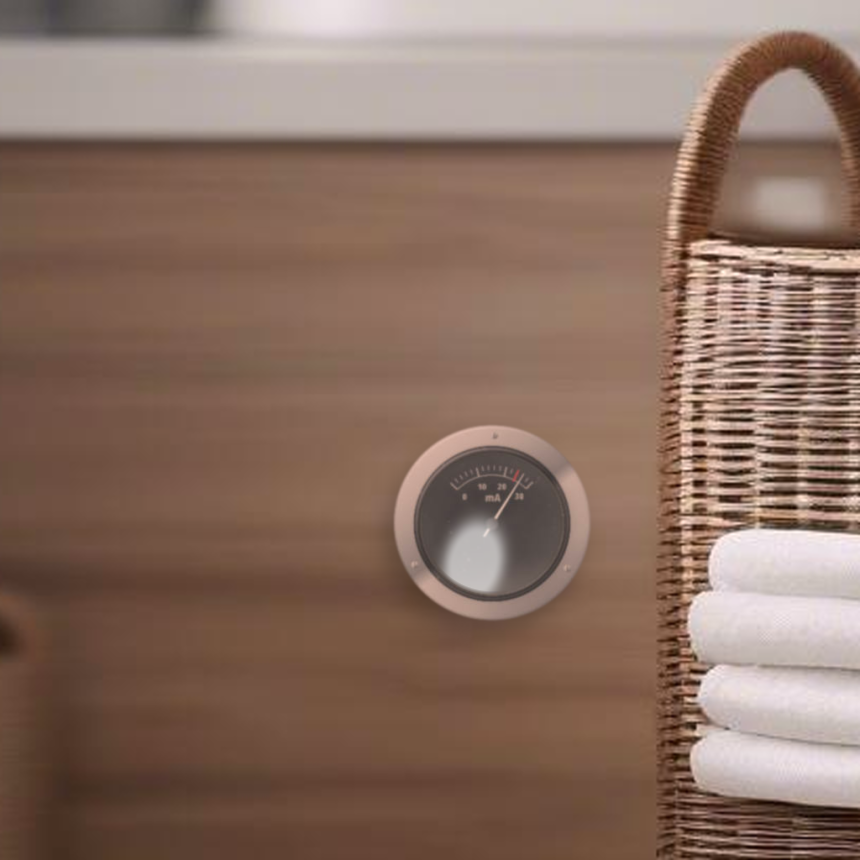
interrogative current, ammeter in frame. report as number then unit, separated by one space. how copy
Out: 26 mA
